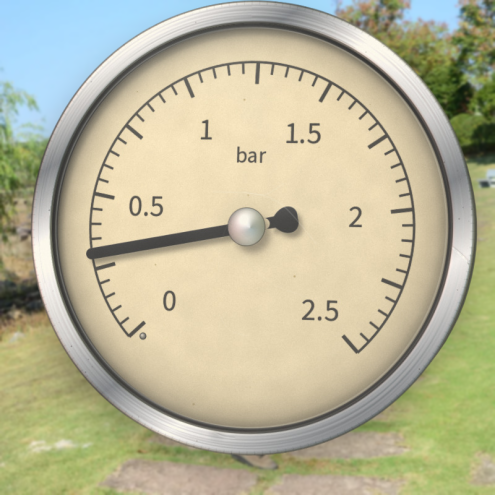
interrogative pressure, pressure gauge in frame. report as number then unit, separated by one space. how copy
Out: 0.3 bar
